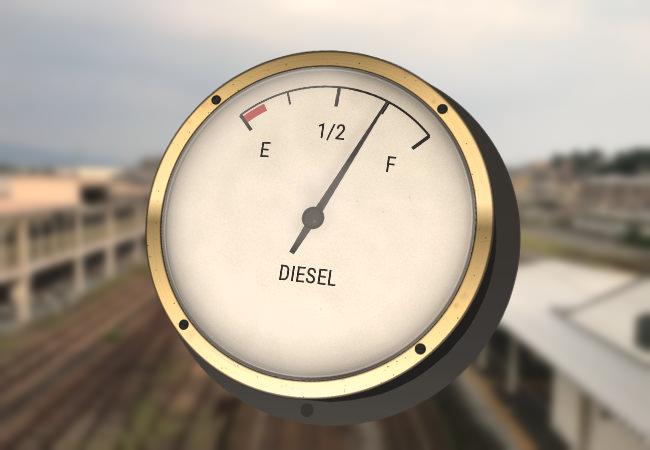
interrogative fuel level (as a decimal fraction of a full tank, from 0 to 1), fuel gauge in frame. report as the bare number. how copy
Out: 0.75
